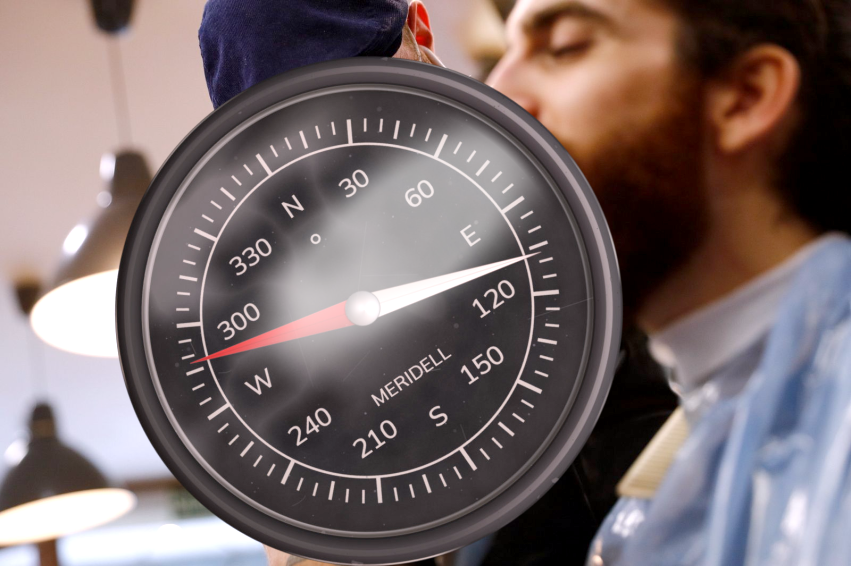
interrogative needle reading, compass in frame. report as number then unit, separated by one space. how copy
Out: 287.5 °
